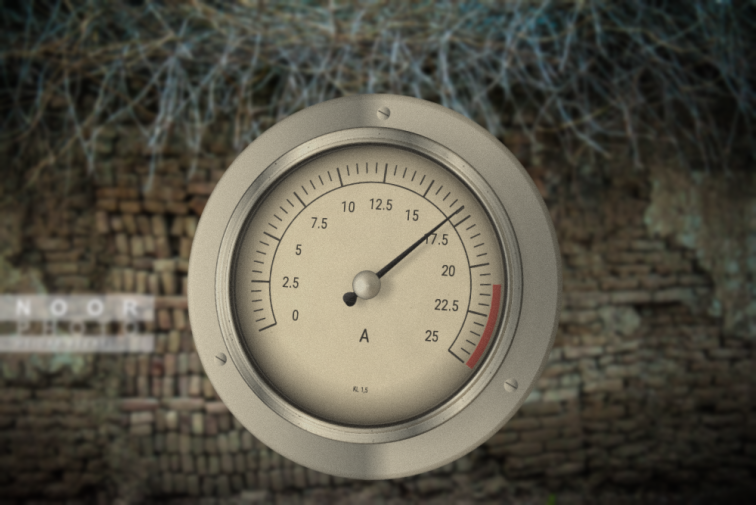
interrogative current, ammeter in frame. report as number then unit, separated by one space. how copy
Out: 17 A
